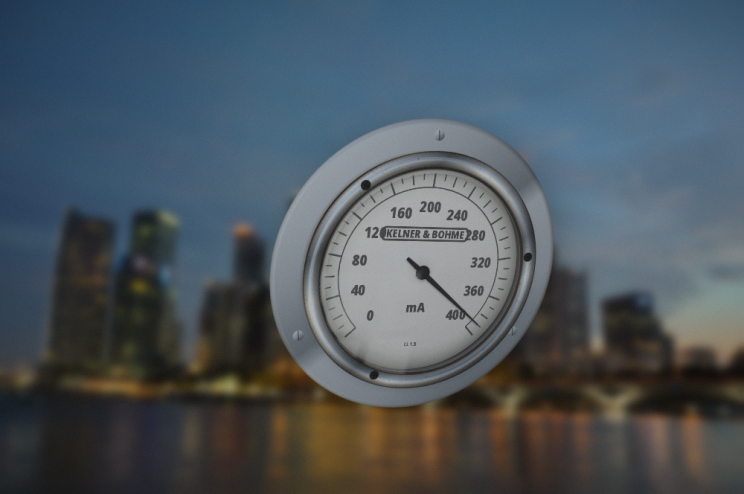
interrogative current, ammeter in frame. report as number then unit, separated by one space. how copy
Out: 390 mA
